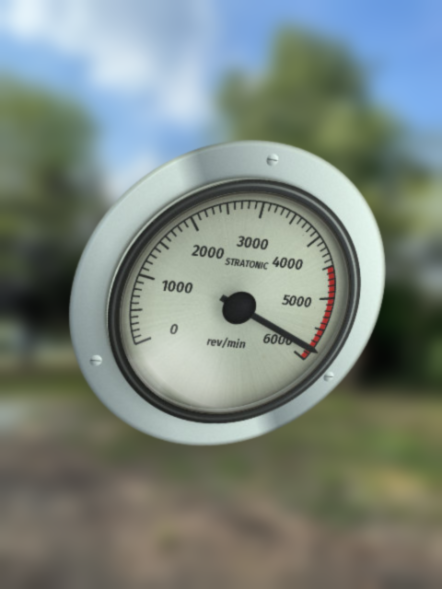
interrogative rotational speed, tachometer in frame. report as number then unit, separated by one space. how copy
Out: 5800 rpm
